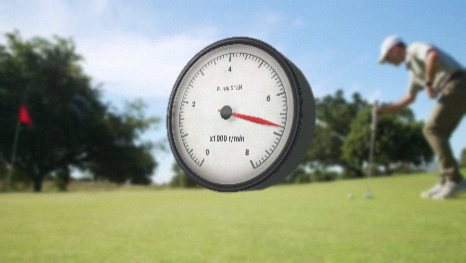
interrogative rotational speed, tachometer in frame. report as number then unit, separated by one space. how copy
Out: 6800 rpm
